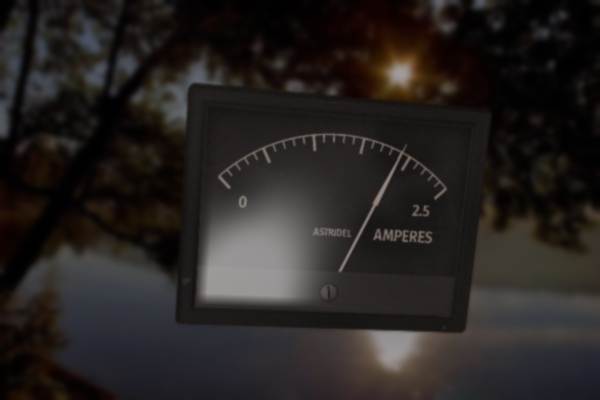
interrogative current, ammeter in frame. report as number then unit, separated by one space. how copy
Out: 1.9 A
